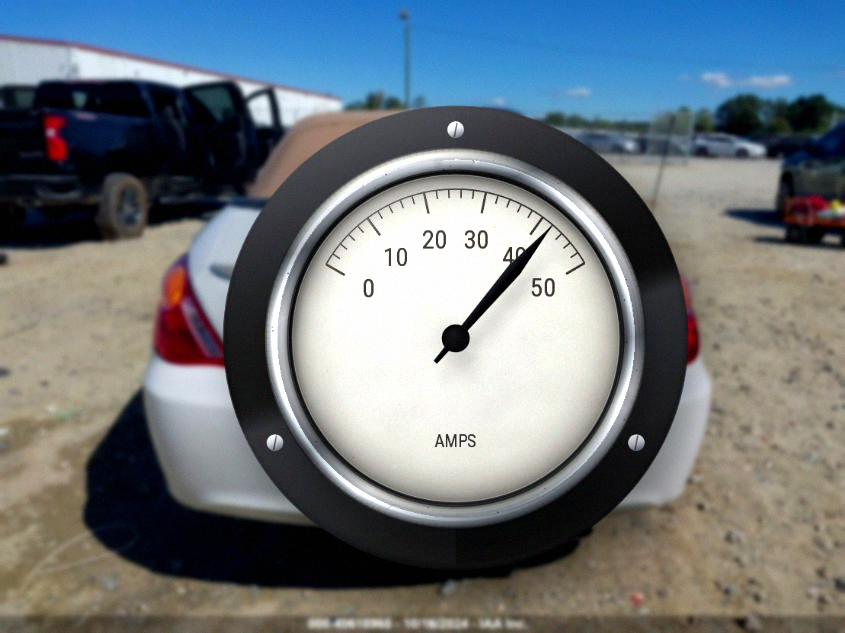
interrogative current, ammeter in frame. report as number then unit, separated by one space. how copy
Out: 42 A
